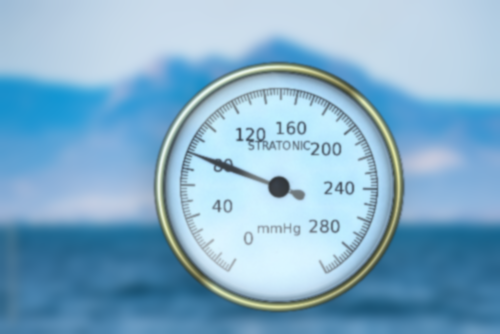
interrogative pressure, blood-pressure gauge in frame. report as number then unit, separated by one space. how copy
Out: 80 mmHg
